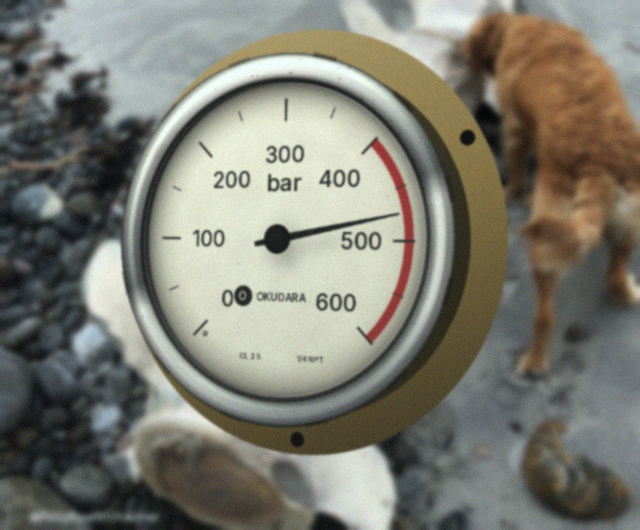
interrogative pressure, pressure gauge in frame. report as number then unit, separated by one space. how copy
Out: 475 bar
